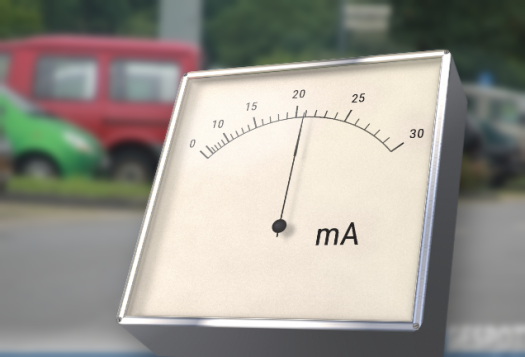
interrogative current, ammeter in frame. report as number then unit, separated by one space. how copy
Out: 21 mA
